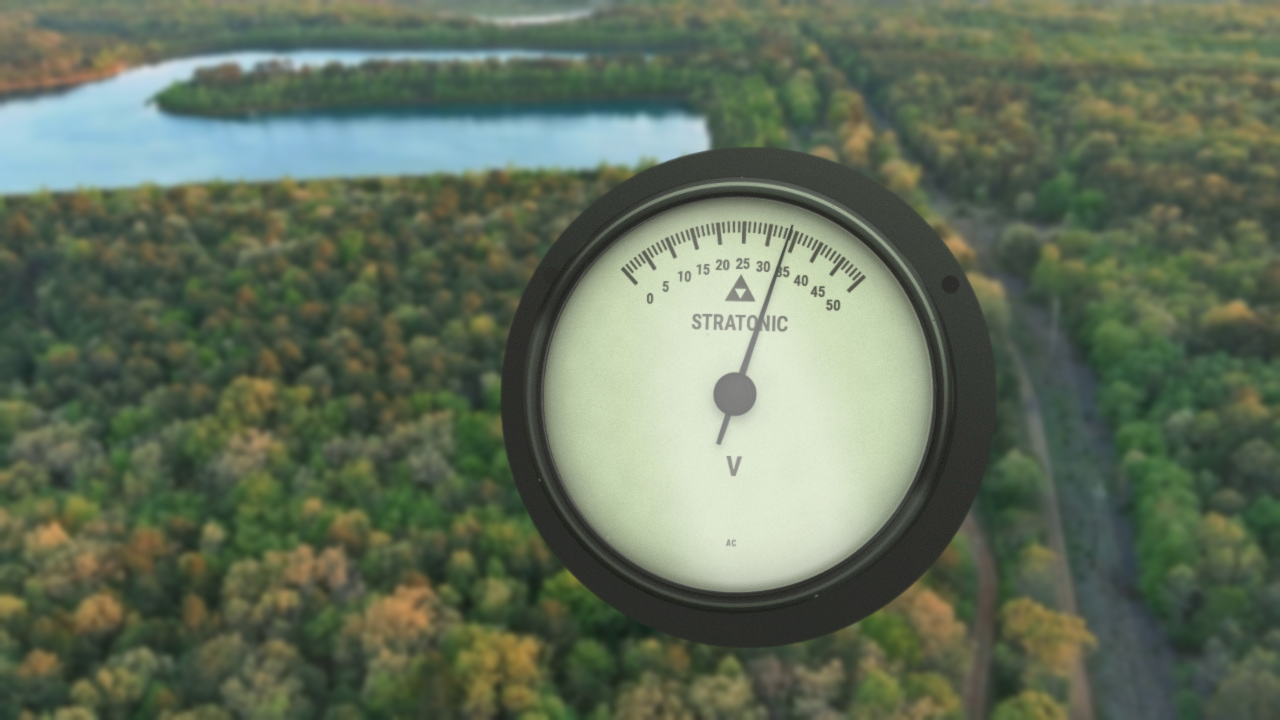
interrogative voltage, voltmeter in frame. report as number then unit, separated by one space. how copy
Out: 34 V
